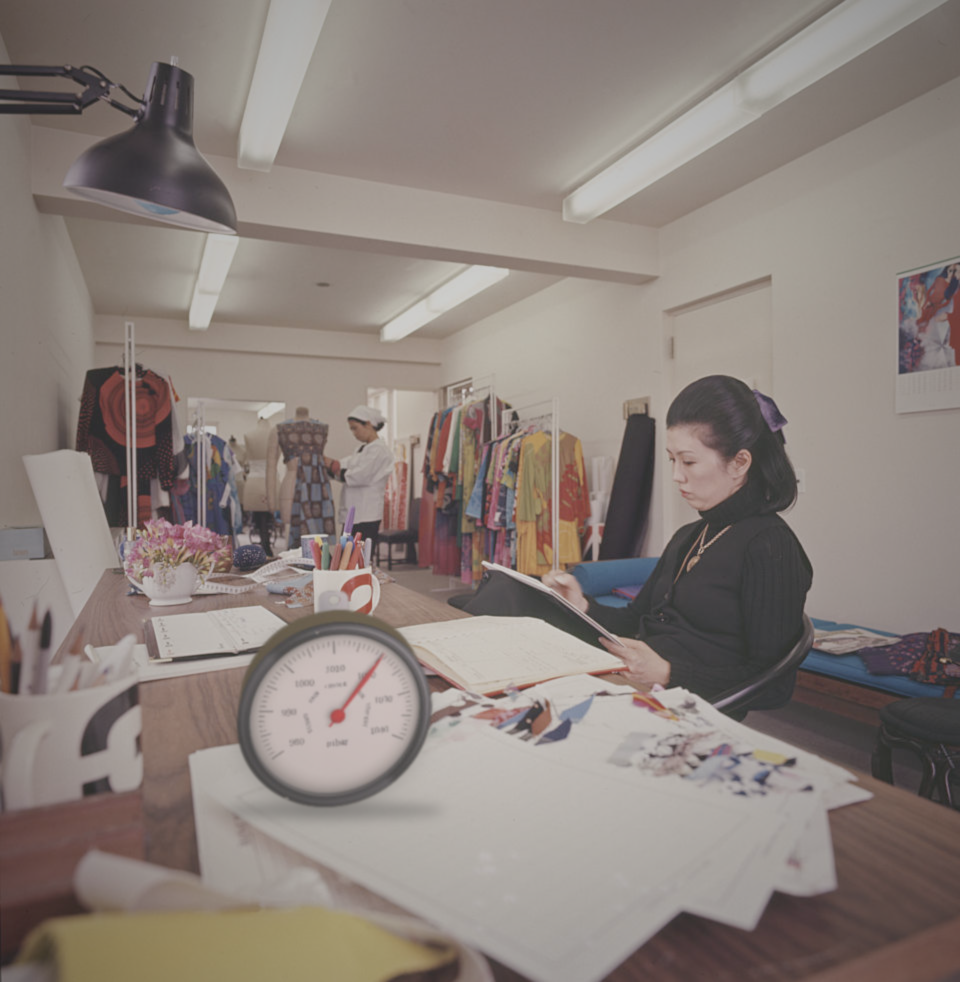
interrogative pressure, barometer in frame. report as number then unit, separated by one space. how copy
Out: 1020 mbar
